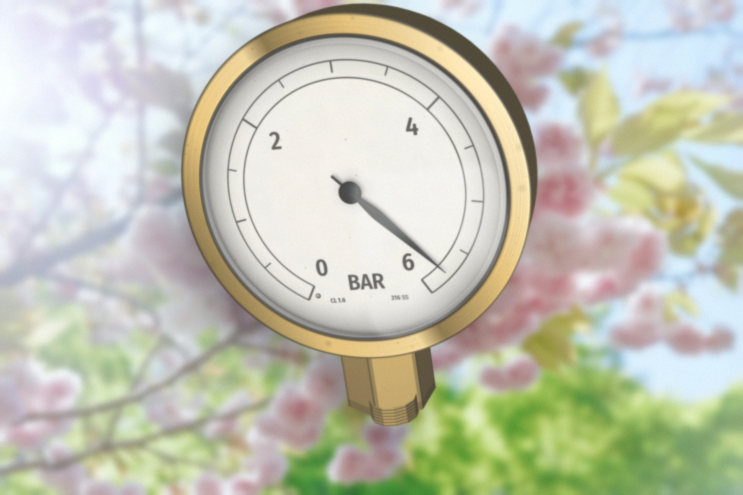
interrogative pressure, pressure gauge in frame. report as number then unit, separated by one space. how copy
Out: 5.75 bar
